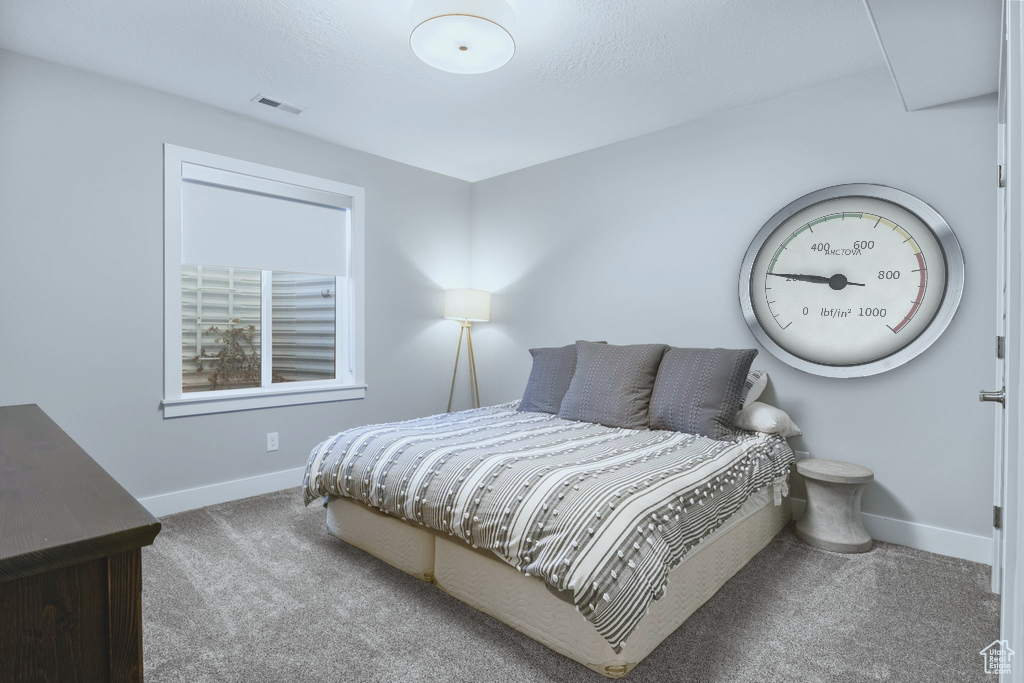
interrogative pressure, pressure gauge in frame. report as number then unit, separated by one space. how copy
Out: 200 psi
